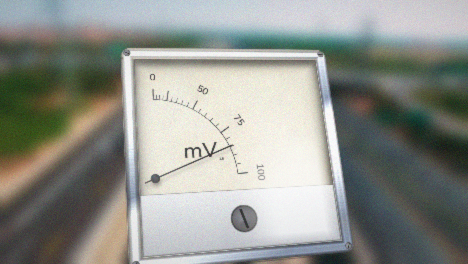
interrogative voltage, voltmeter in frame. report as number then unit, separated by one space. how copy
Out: 85 mV
